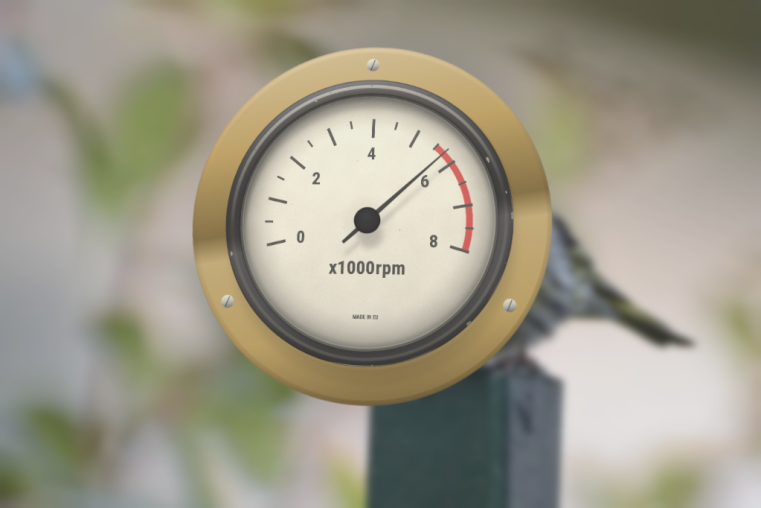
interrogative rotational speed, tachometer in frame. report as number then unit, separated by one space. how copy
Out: 5750 rpm
